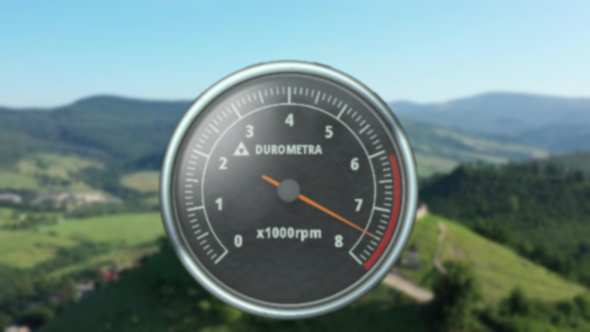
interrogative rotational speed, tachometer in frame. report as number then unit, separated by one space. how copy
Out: 7500 rpm
